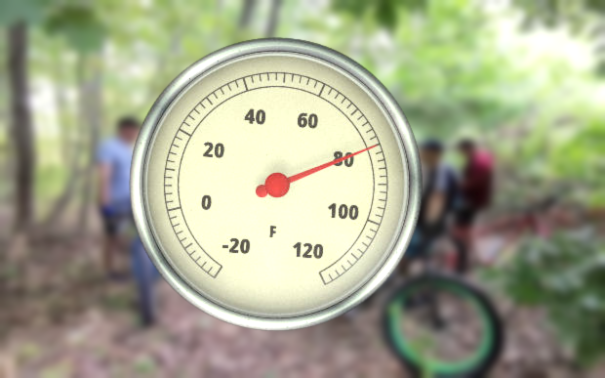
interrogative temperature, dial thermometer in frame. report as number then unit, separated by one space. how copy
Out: 80 °F
